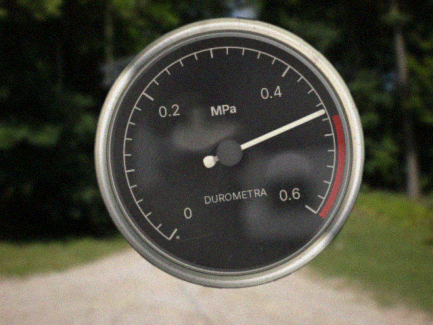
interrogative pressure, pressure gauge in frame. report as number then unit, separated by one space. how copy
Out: 0.47 MPa
